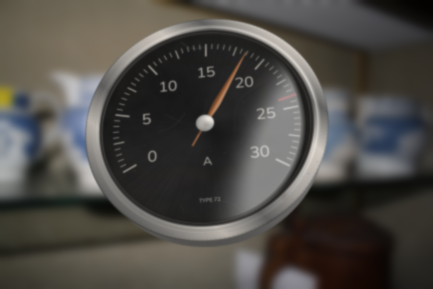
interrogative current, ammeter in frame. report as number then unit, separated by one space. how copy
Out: 18.5 A
